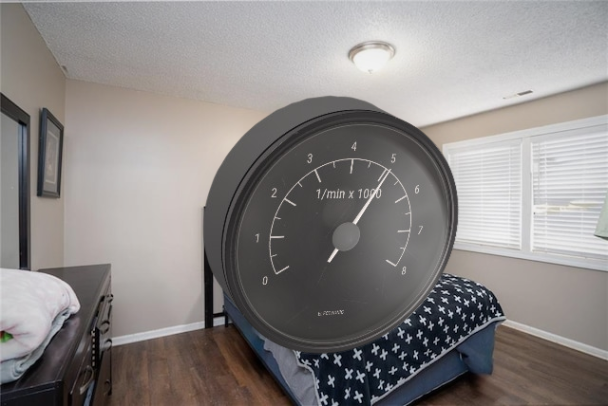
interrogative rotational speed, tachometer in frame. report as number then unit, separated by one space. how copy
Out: 5000 rpm
